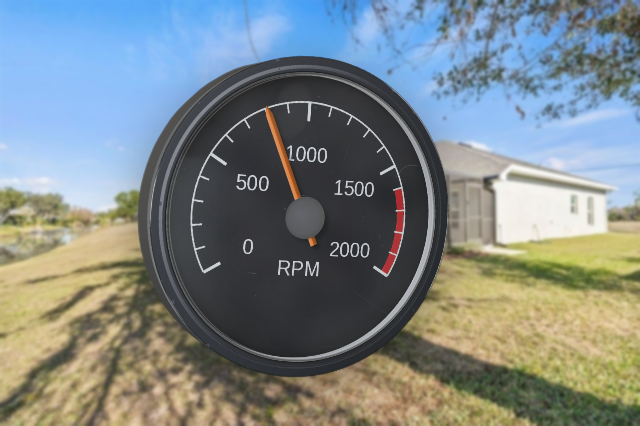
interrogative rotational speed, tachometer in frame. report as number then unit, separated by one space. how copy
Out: 800 rpm
